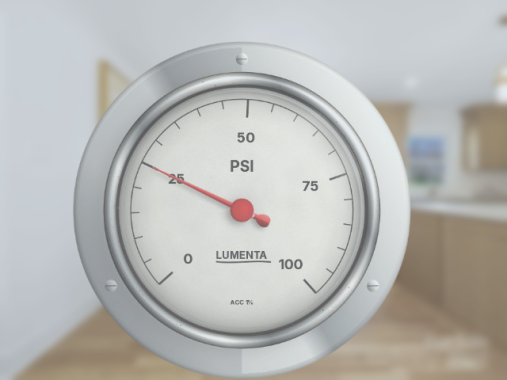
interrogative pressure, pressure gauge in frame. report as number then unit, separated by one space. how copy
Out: 25 psi
